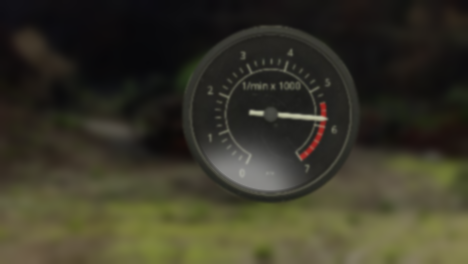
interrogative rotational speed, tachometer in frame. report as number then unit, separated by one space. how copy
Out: 5800 rpm
